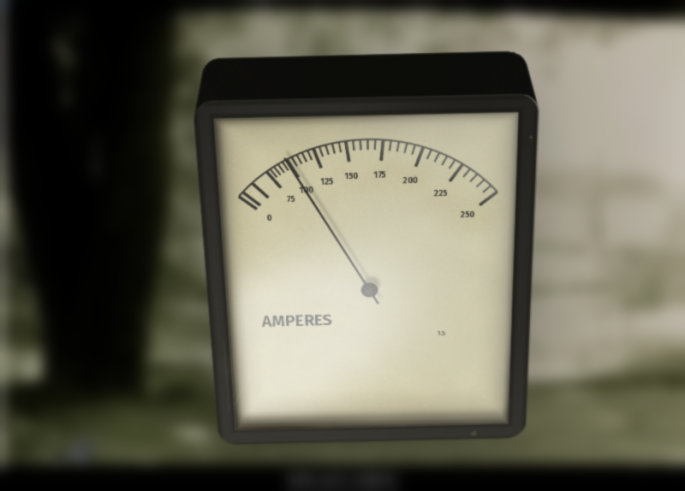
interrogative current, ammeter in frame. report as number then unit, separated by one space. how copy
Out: 100 A
